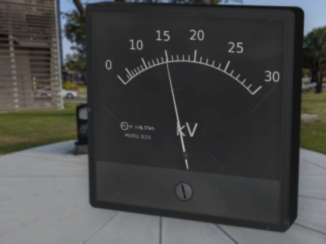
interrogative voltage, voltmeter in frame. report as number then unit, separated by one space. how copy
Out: 15 kV
